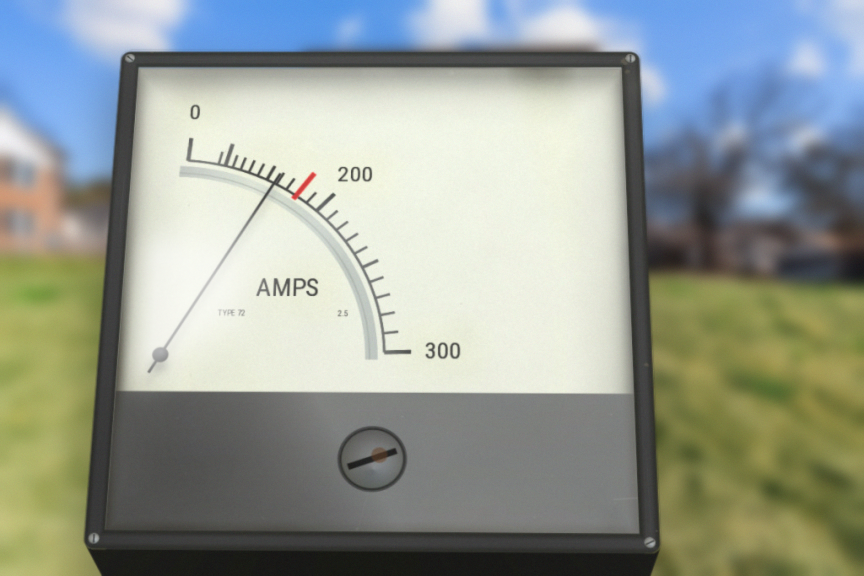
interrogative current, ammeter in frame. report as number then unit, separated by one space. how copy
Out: 160 A
